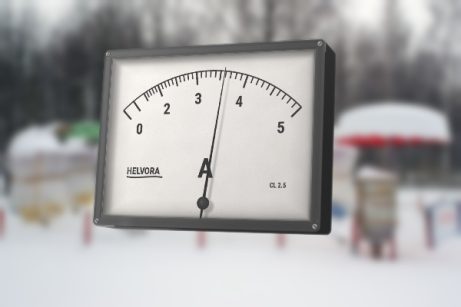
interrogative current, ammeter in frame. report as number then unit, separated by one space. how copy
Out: 3.6 A
